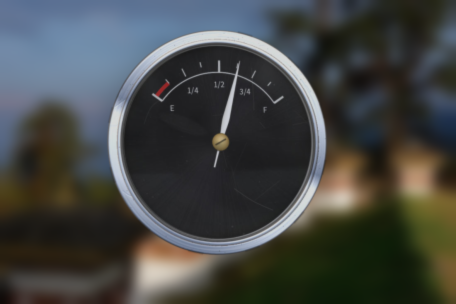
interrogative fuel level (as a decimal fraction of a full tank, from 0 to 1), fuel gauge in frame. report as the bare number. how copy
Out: 0.625
